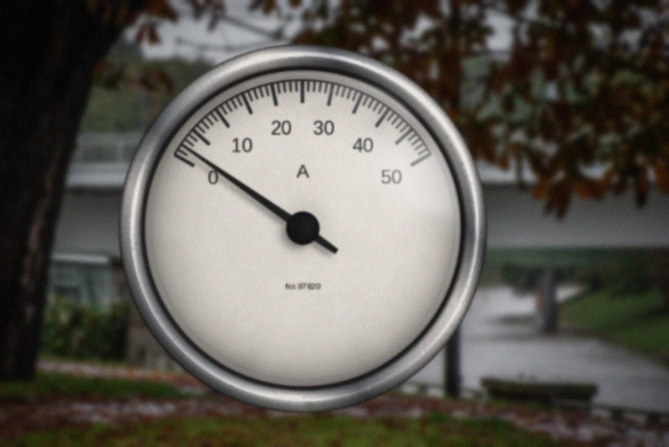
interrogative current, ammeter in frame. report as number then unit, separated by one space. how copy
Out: 2 A
